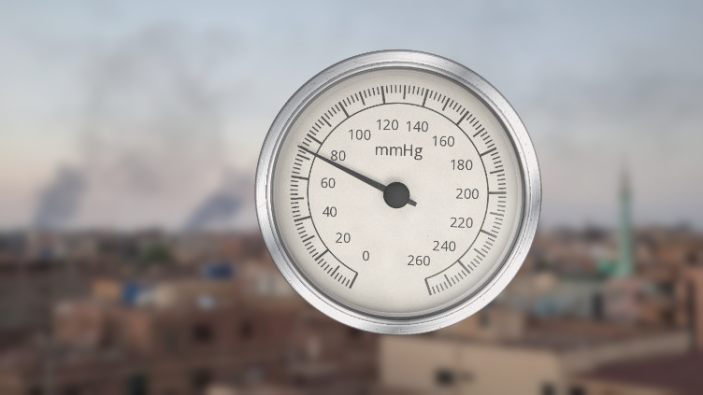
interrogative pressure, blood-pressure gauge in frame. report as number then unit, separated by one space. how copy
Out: 74 mmHg
